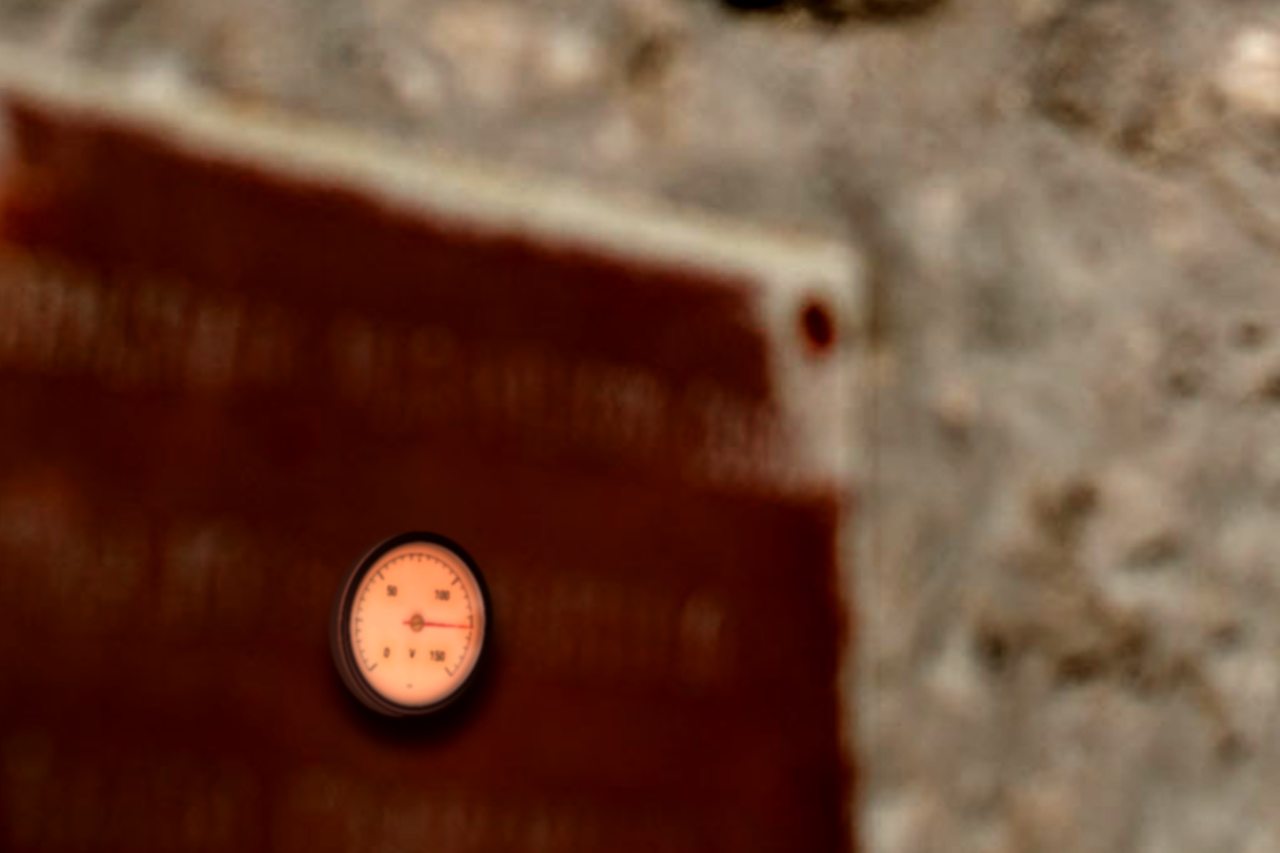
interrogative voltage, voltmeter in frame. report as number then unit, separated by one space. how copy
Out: 125 V
